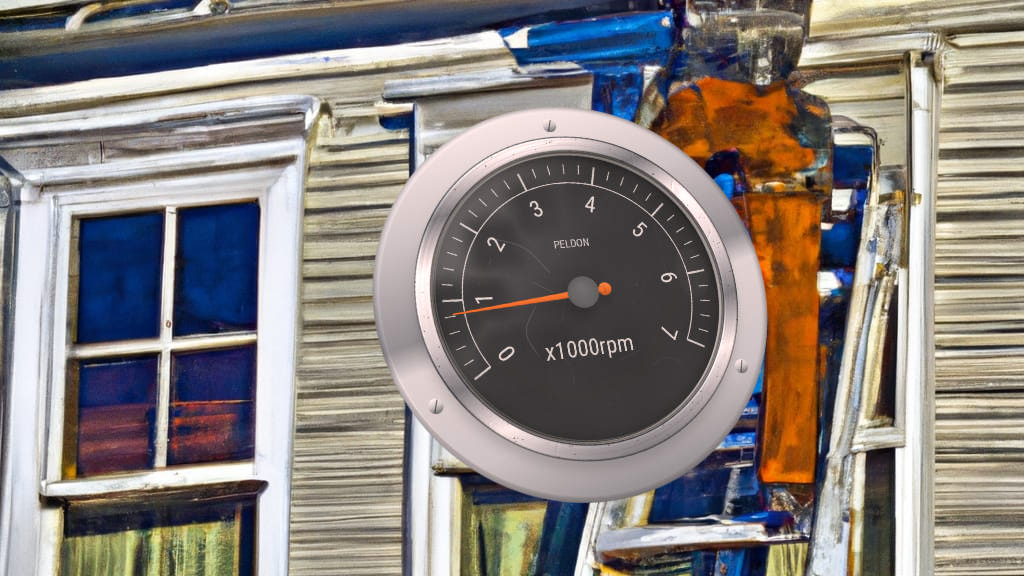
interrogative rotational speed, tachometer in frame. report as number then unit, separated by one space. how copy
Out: 800 rpm
